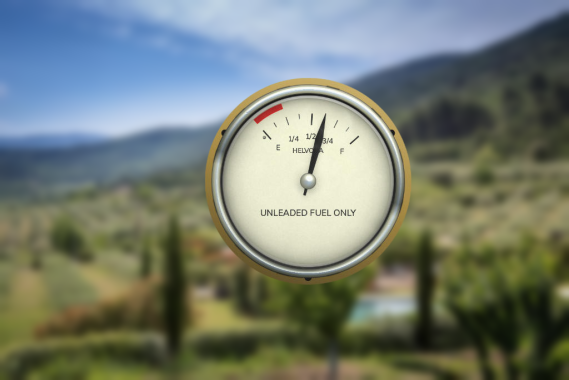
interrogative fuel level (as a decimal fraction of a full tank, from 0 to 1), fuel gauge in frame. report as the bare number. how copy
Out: 0.625
